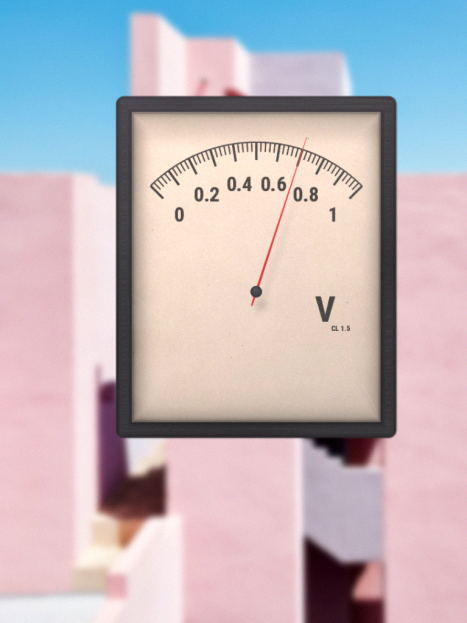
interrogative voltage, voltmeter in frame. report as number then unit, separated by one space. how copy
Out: 0.7 V
